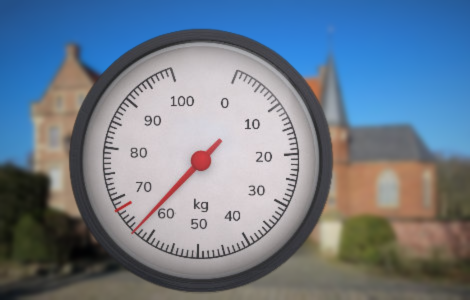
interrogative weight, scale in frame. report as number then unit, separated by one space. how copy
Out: 63 kg
